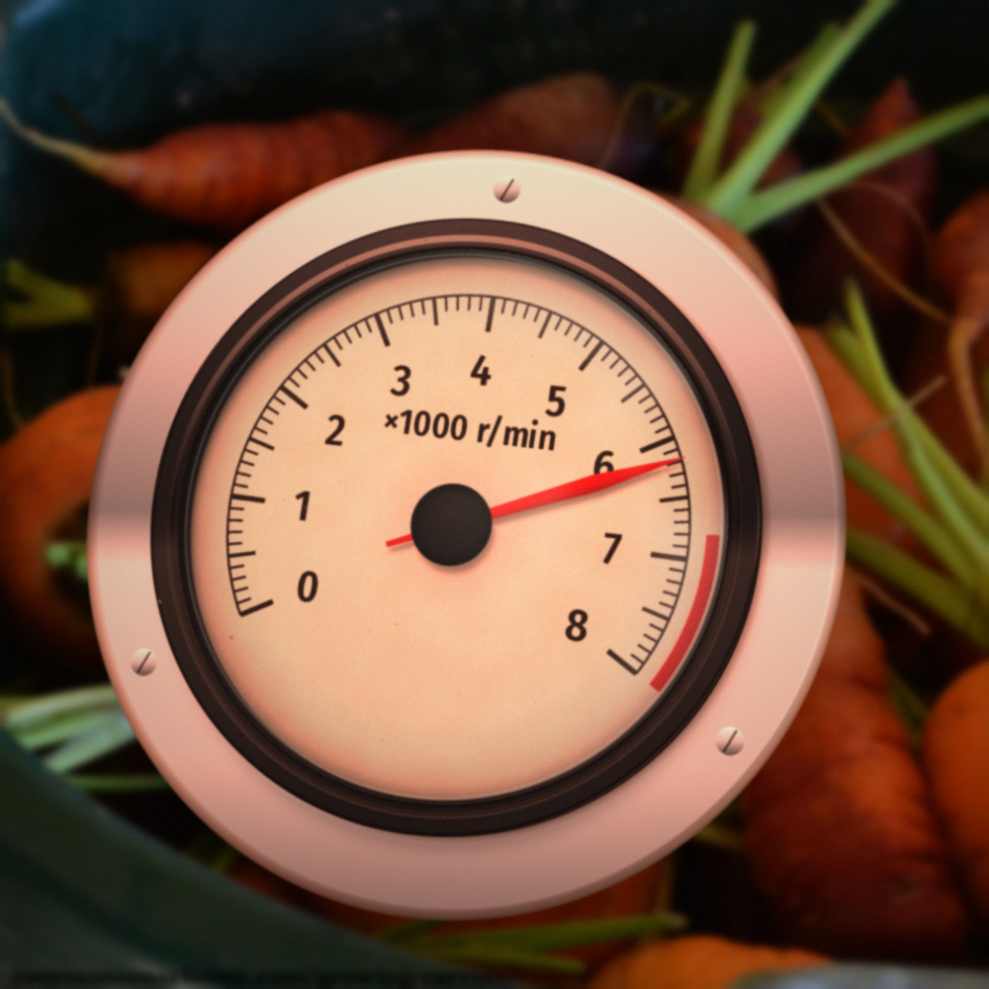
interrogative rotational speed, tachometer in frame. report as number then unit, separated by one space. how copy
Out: 6200 rpm
